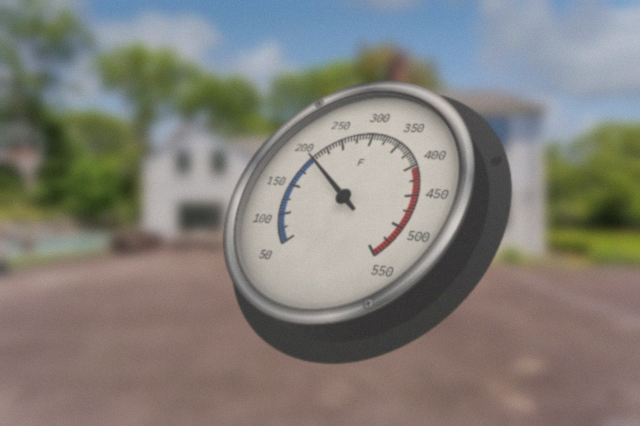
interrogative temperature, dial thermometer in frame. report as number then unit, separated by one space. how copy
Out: 200 °F
